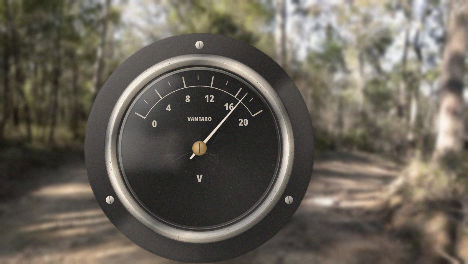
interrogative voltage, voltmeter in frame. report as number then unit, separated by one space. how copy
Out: 17 V
